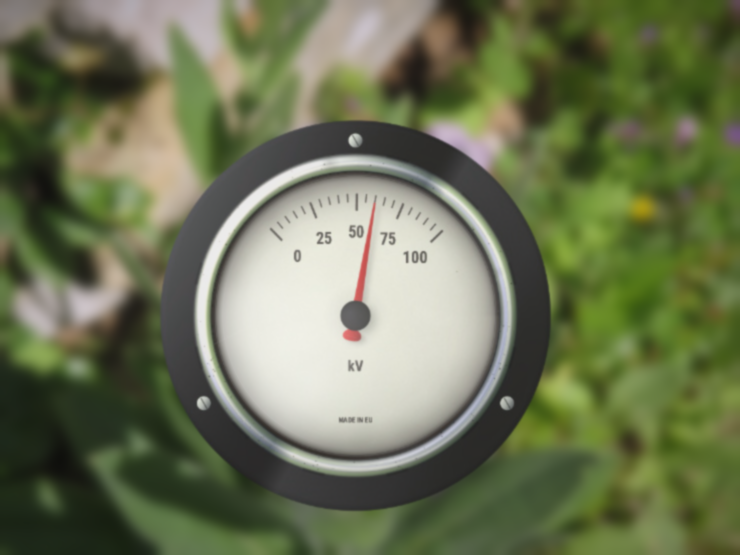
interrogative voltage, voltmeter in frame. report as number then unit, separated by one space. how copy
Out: 60 kV
